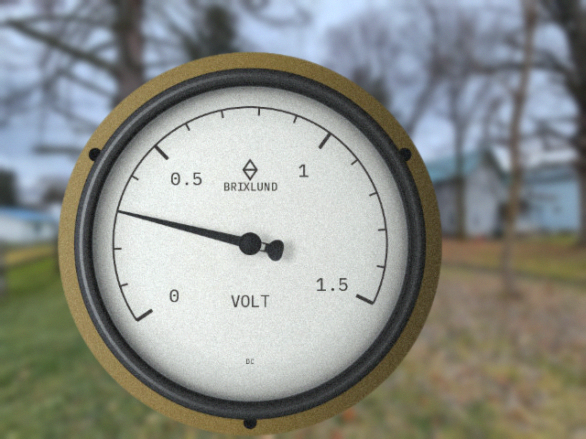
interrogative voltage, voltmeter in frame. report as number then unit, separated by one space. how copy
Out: 0.3 V
